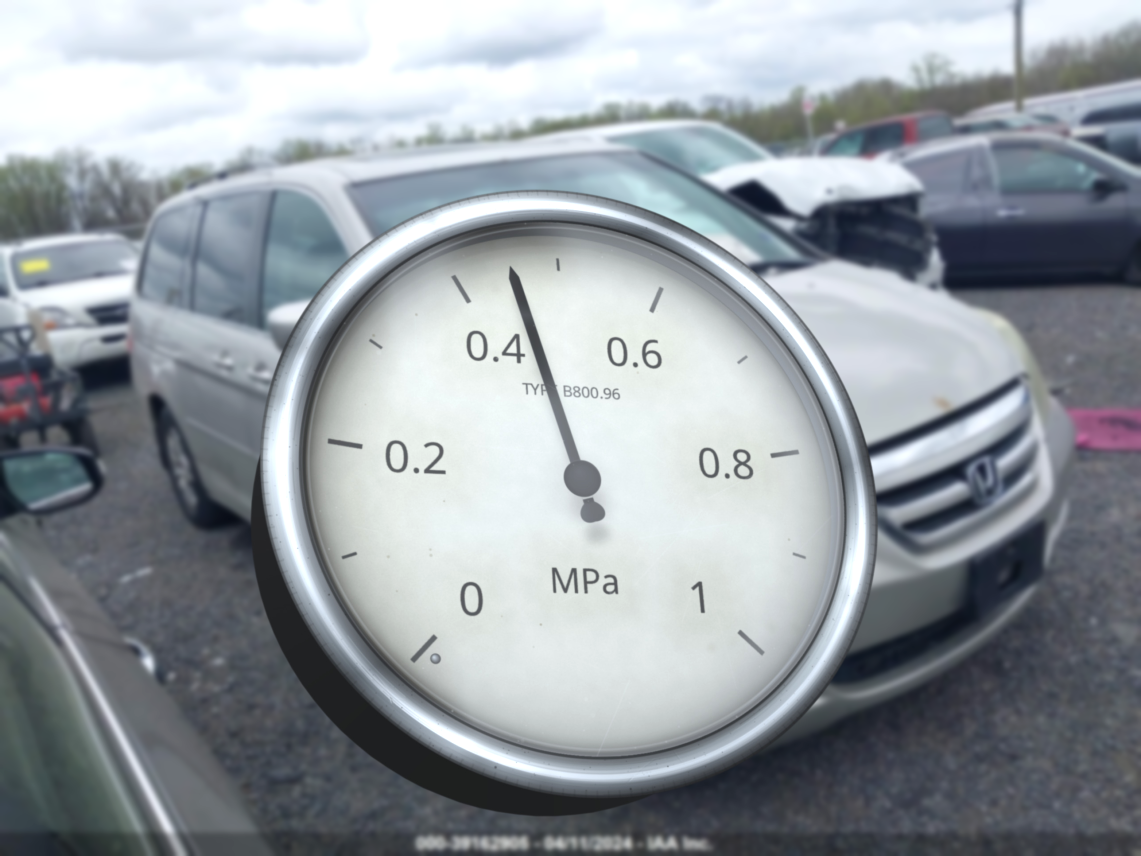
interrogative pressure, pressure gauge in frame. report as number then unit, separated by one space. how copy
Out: 0.45 MPa
